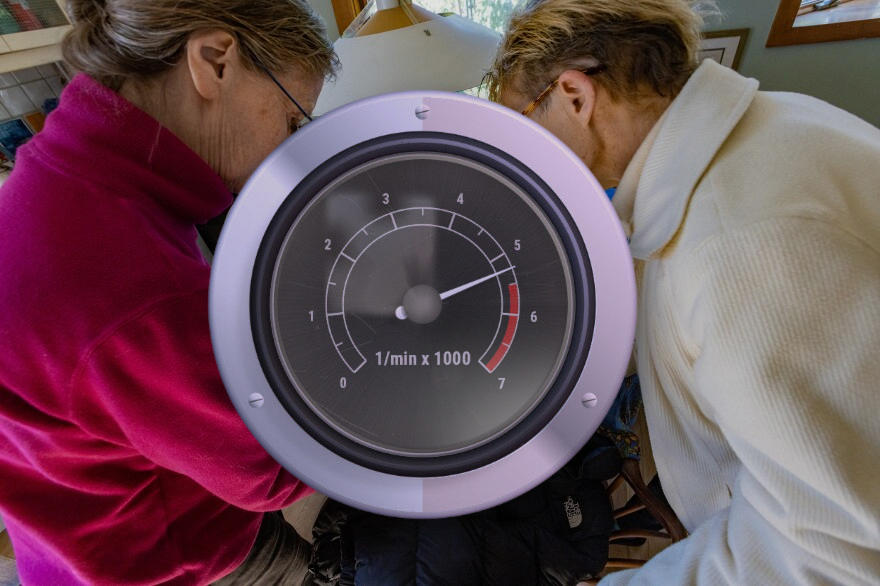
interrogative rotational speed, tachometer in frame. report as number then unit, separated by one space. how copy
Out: 5250 rpm
